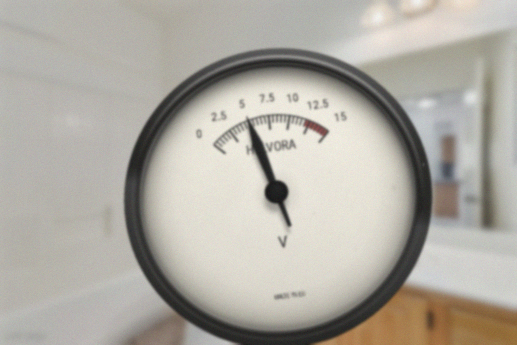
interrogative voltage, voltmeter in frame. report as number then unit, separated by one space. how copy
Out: 5 V
